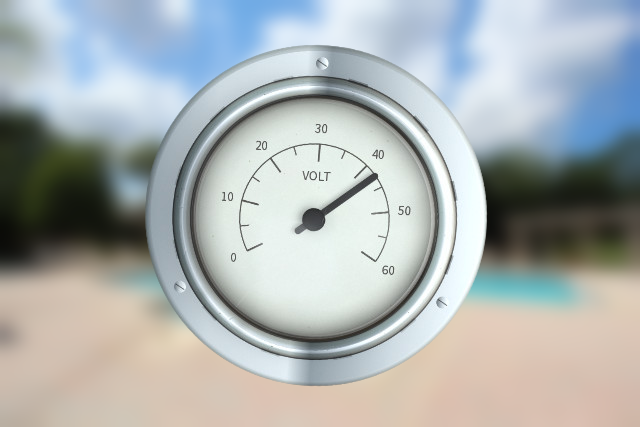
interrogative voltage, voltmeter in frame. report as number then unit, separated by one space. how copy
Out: 42.5 V
